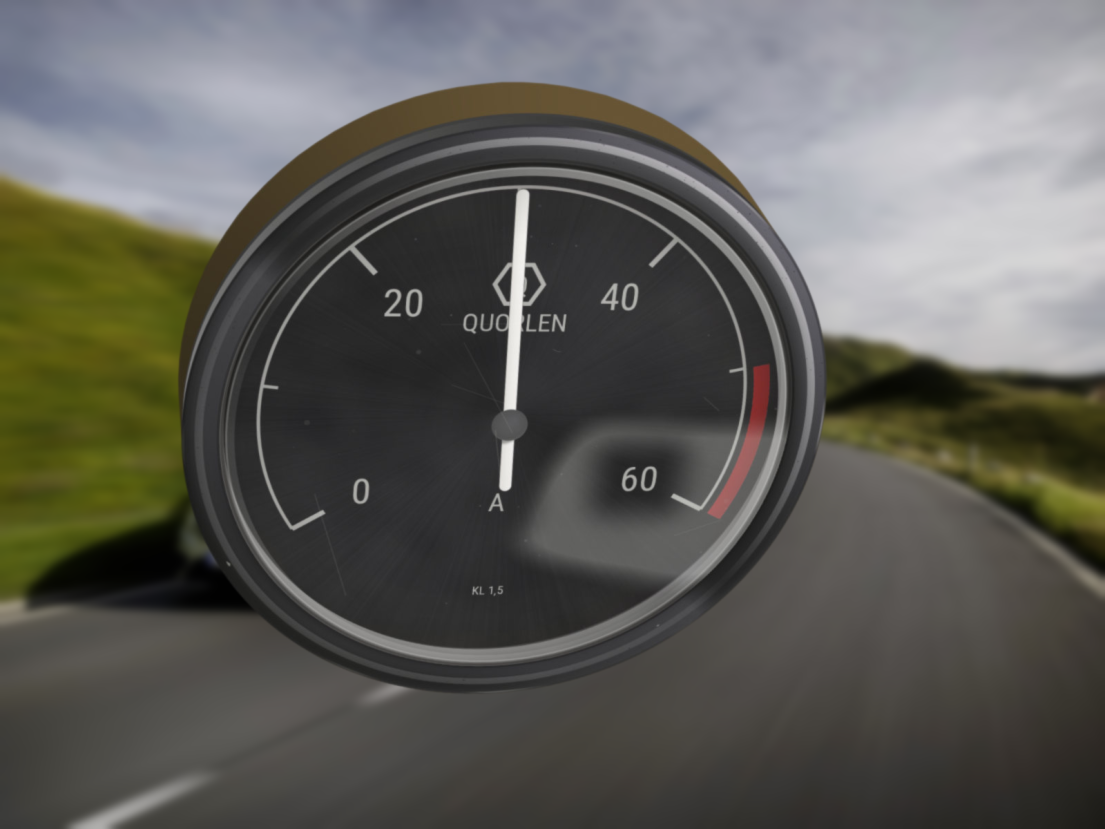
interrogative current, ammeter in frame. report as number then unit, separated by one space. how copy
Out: 30 A
